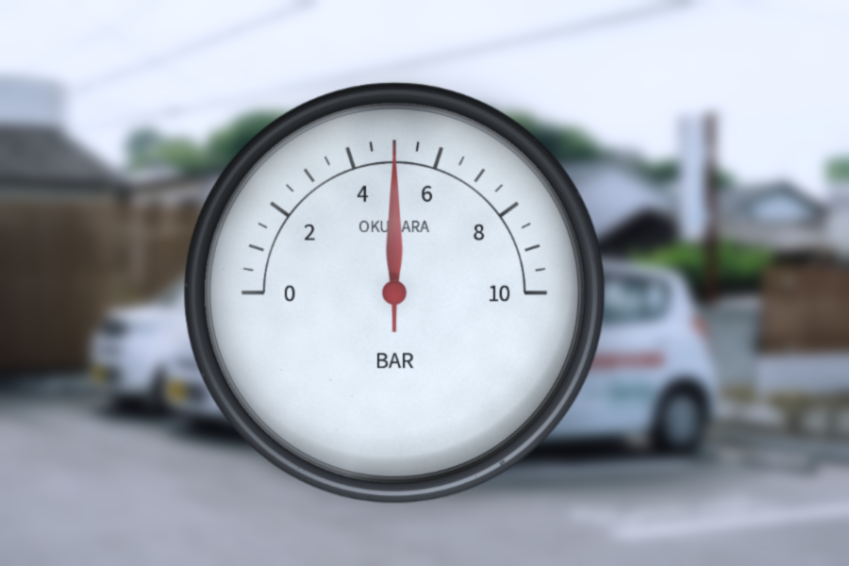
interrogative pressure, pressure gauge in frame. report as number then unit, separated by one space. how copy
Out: 5 bar
